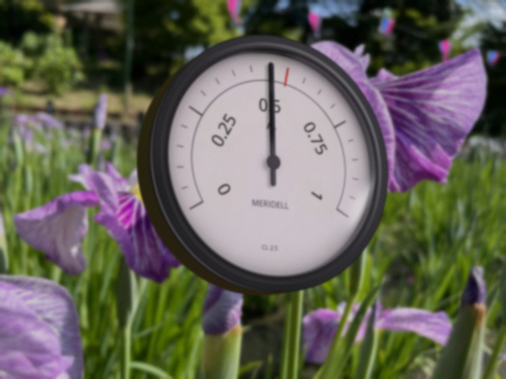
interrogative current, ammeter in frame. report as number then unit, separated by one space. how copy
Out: 0.5 A
